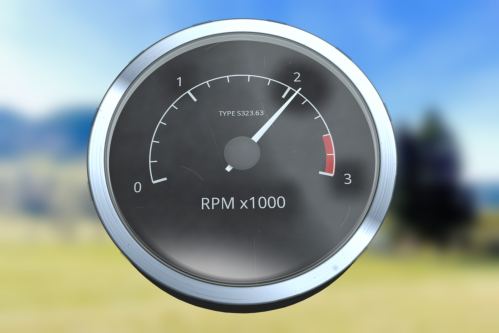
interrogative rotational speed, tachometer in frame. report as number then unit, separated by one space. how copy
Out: 2100 rpm
